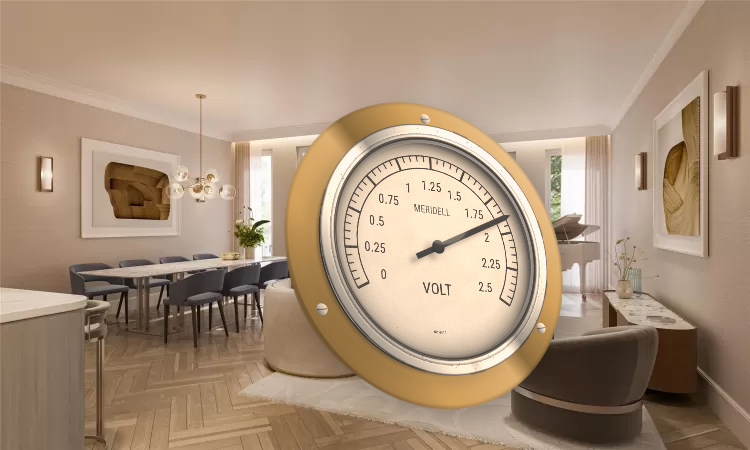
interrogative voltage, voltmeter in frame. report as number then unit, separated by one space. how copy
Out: 1.9 V
